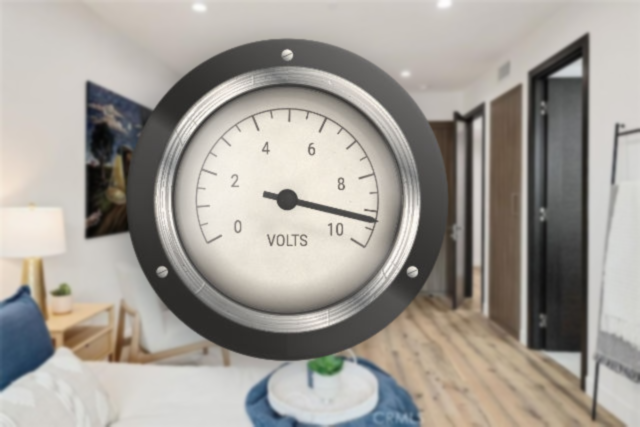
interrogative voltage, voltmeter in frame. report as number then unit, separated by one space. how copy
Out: 9.25 V
